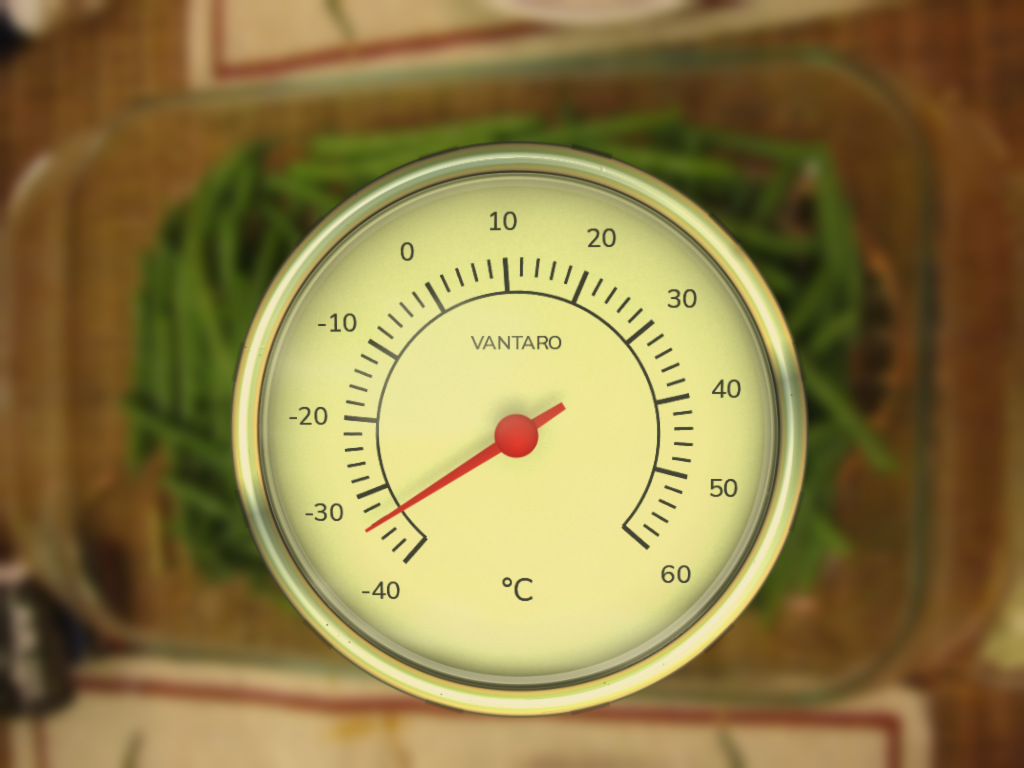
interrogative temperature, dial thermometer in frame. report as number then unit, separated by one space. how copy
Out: -34 °C
